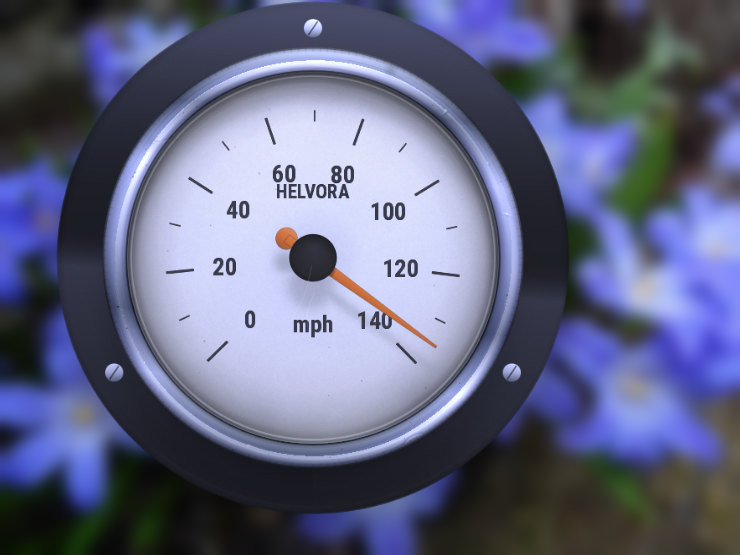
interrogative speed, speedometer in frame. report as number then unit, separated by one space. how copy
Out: 135 mph
